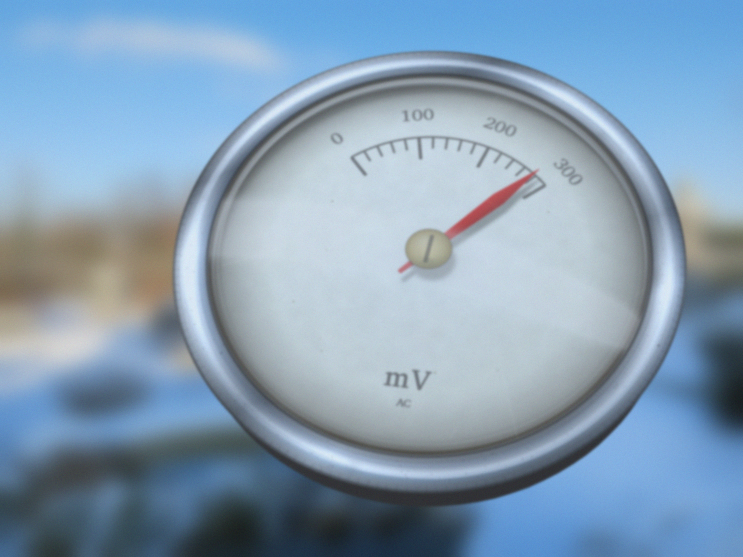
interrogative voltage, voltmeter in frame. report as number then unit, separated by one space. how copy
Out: 280 mV
